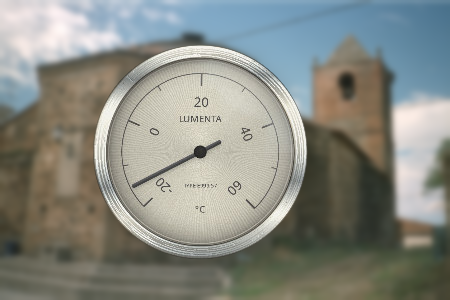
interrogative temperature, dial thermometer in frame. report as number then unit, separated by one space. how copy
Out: -15 °C
